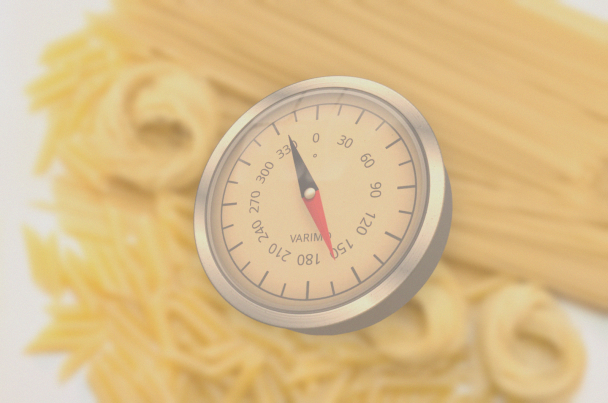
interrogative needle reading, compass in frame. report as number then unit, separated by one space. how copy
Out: 157.5 °
